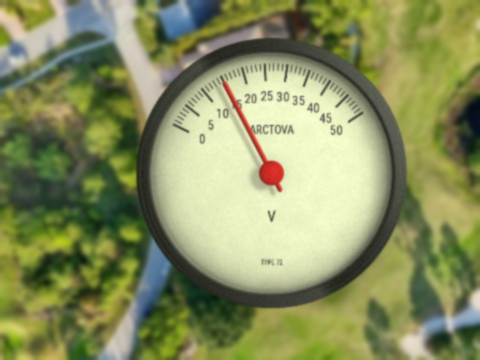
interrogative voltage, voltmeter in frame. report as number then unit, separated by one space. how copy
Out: 15 V
